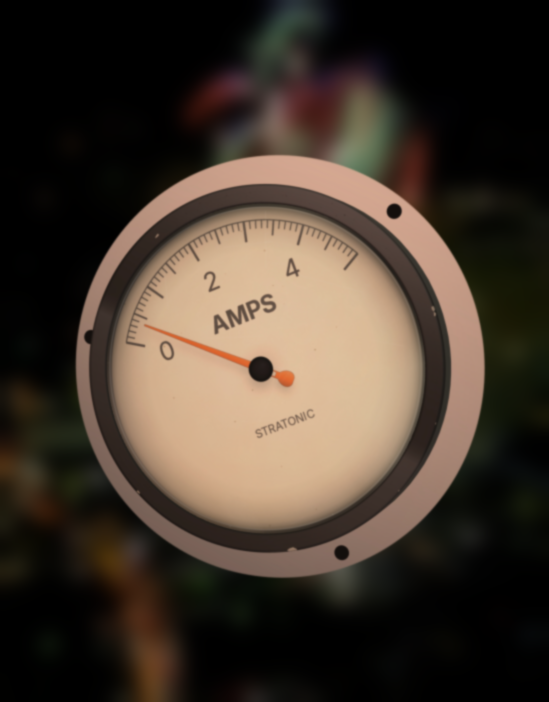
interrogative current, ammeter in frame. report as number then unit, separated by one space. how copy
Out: 0.4 A
